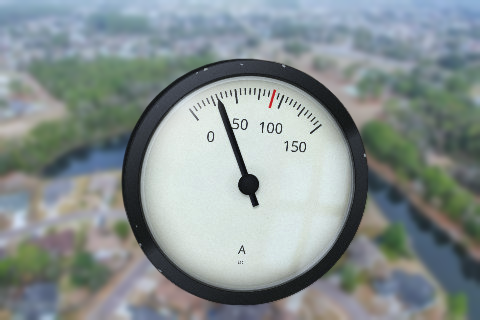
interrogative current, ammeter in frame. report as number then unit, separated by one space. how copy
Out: 30 A
